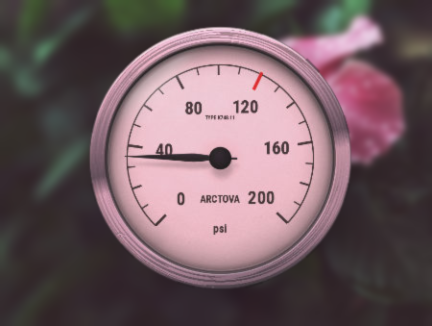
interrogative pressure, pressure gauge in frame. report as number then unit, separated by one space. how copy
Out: 35 psi
